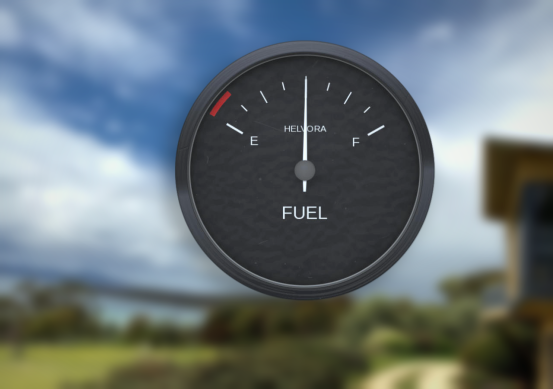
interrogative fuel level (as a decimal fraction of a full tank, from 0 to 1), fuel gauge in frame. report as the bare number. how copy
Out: 0.5
